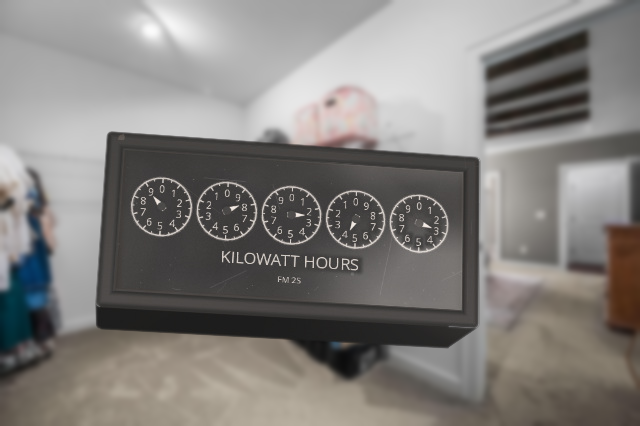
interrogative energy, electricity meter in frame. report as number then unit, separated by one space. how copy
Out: 88243 kWh
